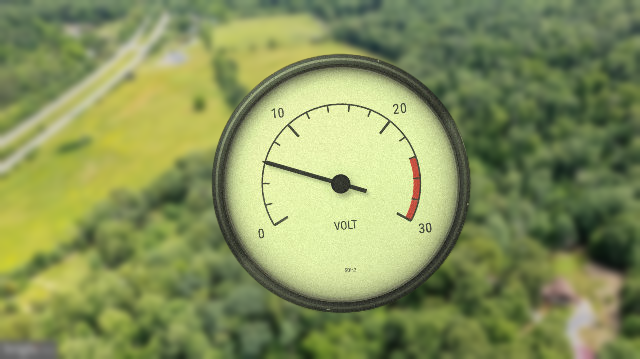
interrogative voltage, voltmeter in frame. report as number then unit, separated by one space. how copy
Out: 6 V
